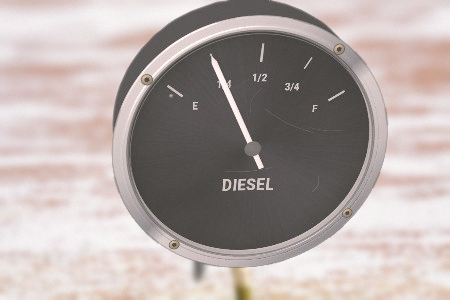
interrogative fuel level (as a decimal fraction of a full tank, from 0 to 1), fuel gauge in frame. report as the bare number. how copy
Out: 0.25
